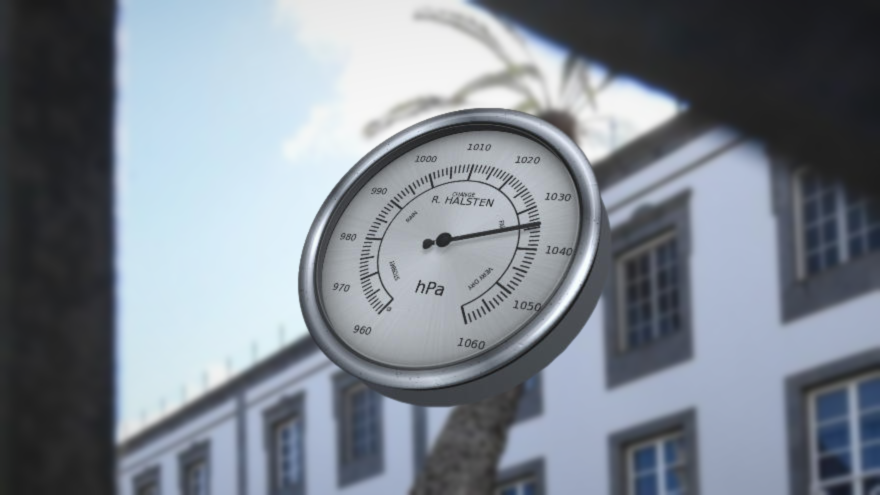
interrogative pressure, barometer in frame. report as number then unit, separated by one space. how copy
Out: 1035 hPa
